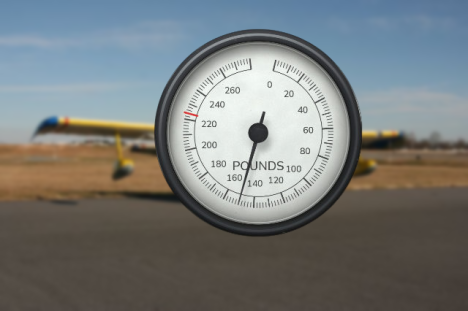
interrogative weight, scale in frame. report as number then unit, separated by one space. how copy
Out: 150 lb
